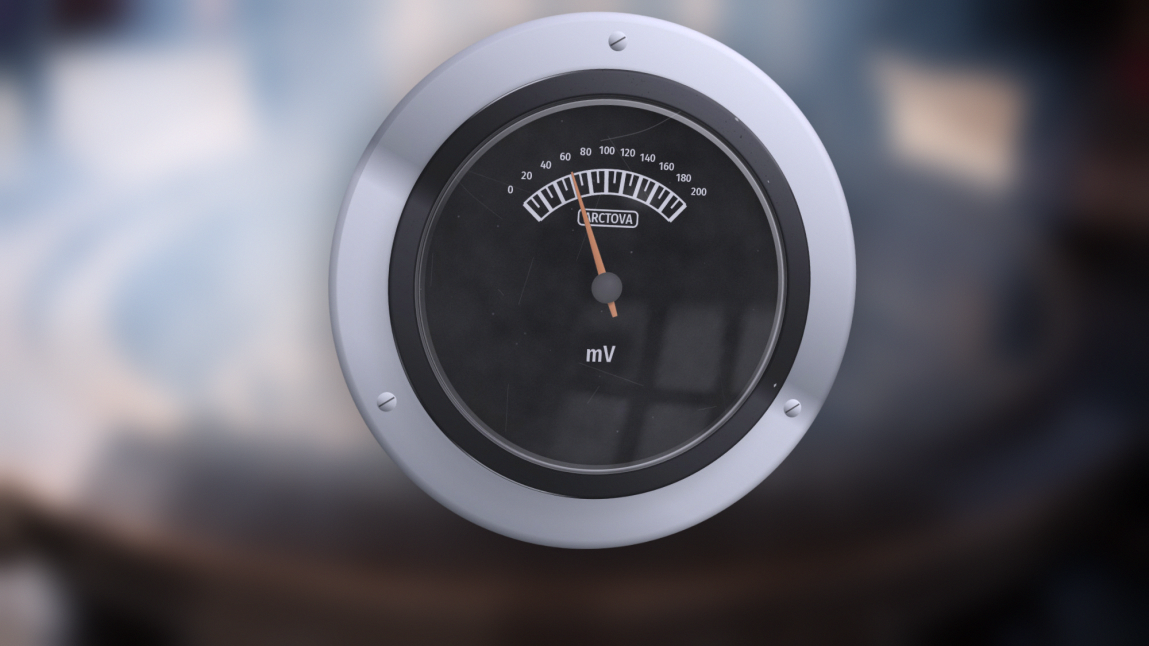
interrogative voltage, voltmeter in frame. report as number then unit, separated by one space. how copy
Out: 60 mV
